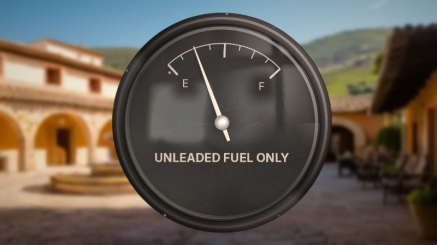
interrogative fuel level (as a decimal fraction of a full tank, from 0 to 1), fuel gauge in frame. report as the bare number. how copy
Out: 0.25
